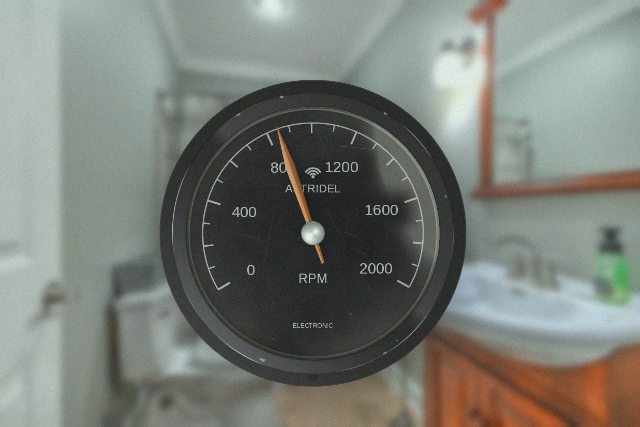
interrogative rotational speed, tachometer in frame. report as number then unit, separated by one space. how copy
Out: 850 rpm
